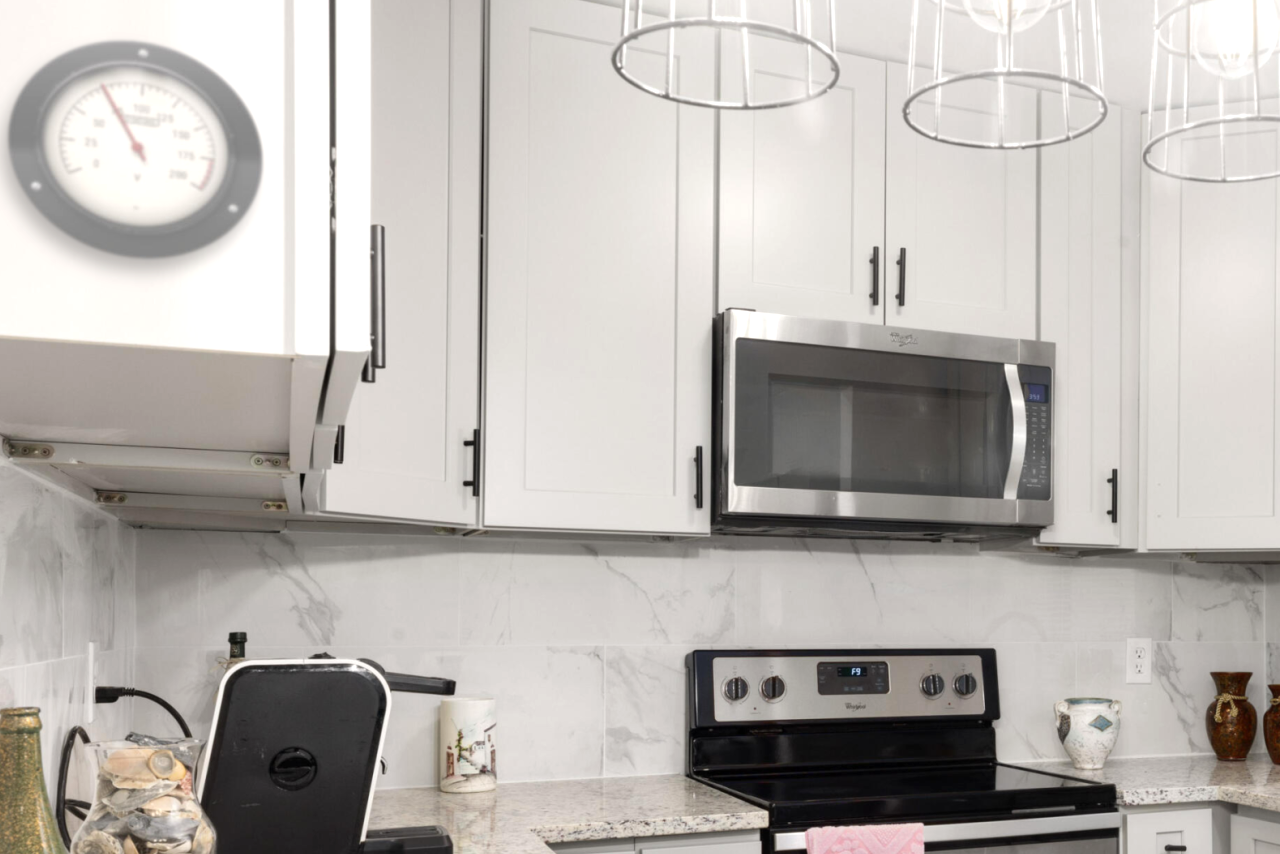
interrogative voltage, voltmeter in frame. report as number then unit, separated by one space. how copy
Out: 75 V
